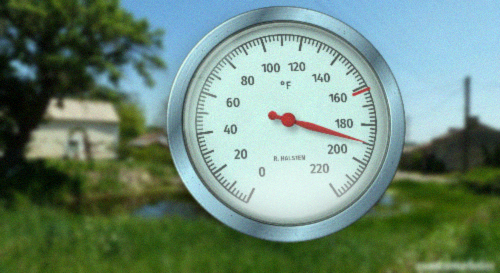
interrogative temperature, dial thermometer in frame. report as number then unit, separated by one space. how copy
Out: 190 °F
